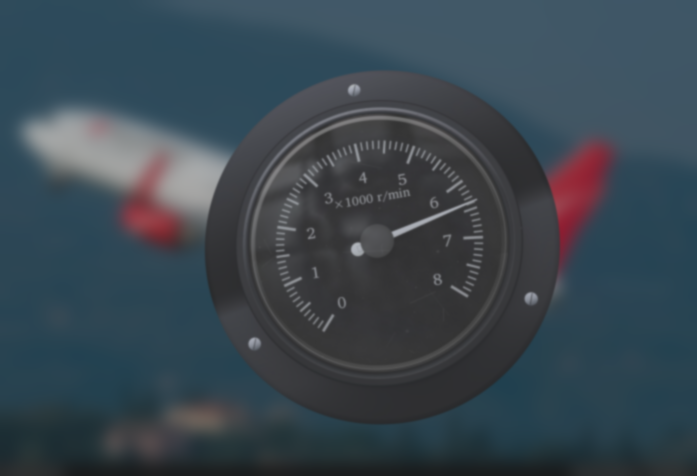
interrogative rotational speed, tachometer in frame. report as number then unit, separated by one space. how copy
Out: 6400 rpm
